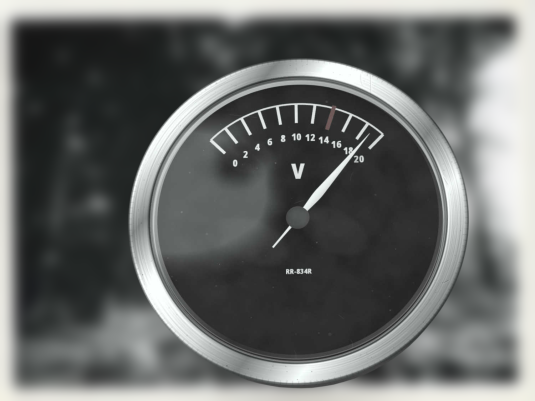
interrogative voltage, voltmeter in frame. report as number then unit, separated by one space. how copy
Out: 19 V
